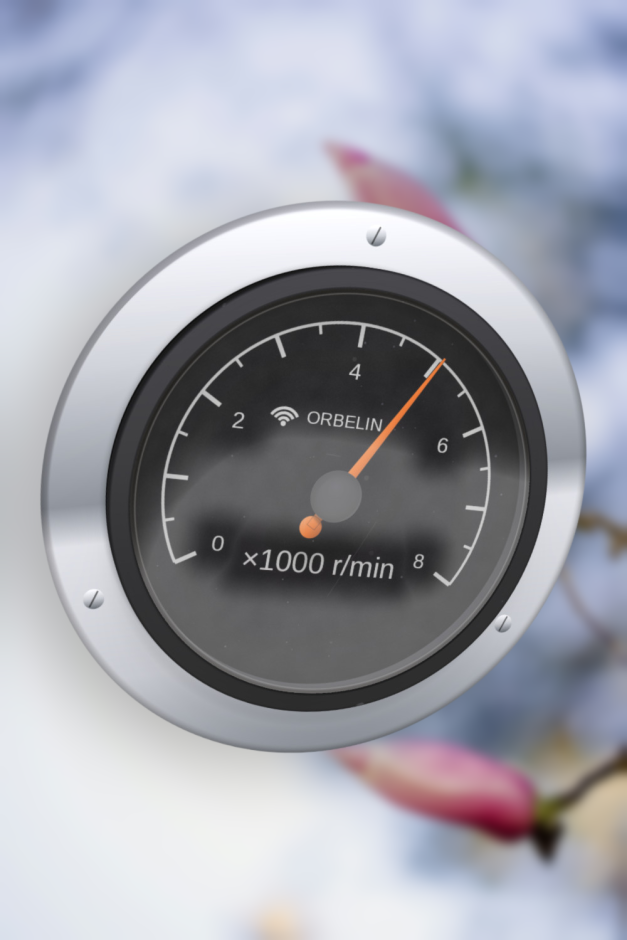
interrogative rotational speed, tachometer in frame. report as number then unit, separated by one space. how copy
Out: 5000 rpm
